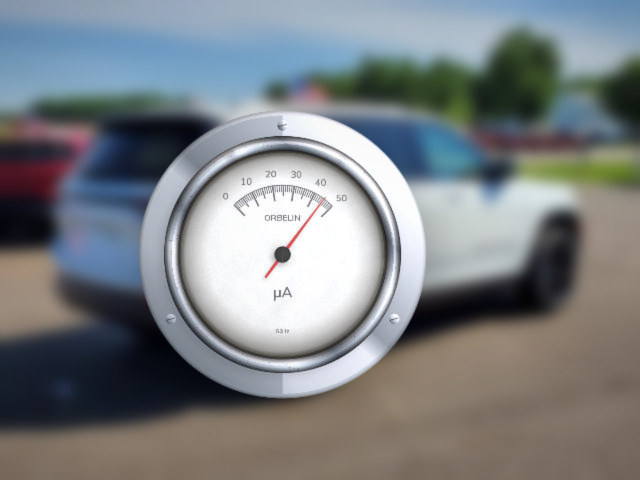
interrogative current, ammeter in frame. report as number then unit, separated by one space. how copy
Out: 45 µA
